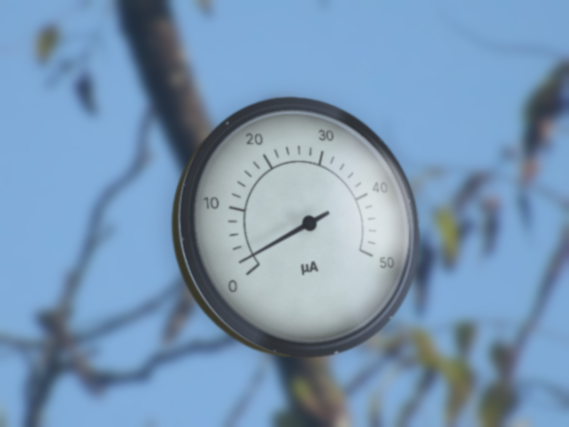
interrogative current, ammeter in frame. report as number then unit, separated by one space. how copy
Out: 2 µA
